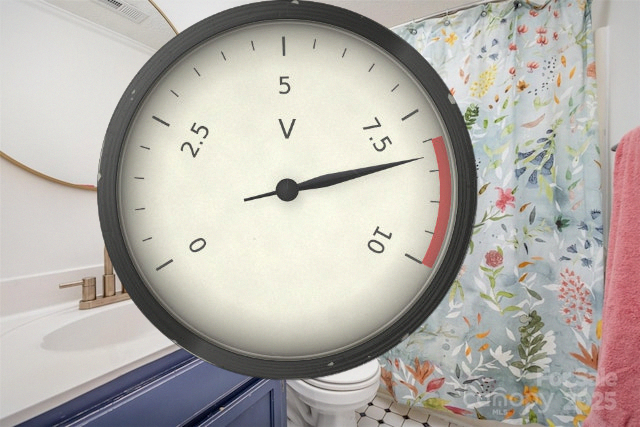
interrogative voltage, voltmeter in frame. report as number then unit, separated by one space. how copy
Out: 8.25 V
